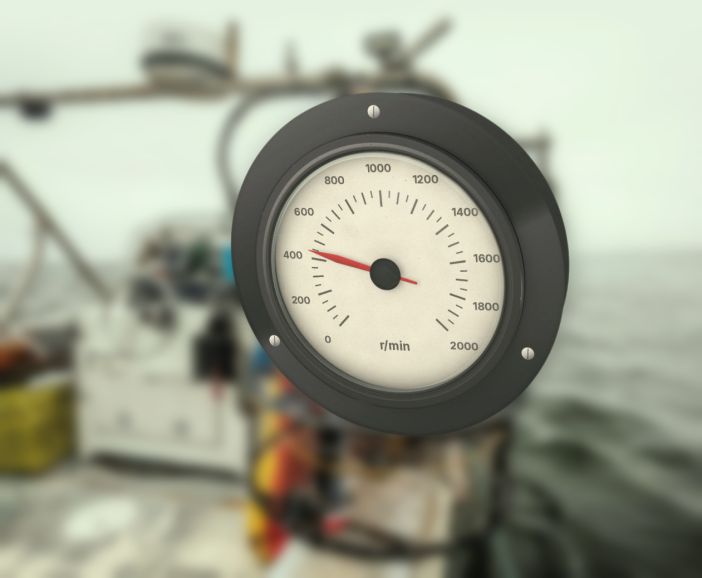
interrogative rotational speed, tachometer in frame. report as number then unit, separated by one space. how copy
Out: 450 rpm
